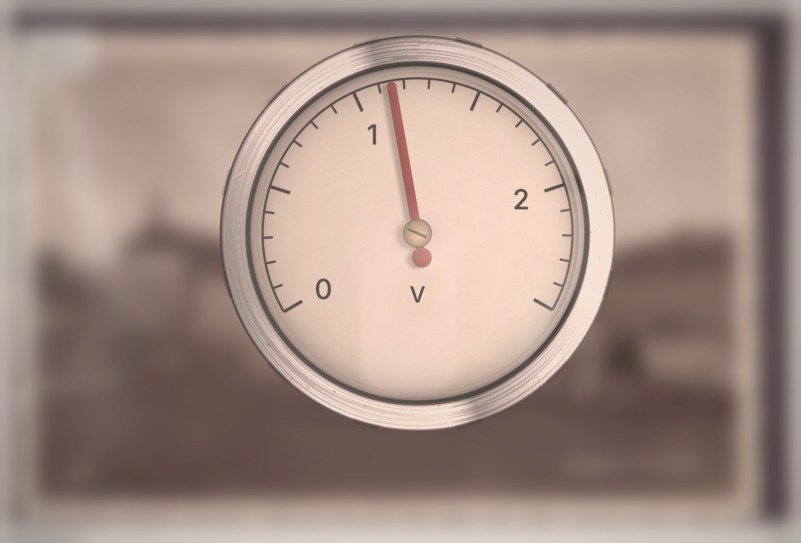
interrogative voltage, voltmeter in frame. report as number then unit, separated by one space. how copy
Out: 1.15 V
